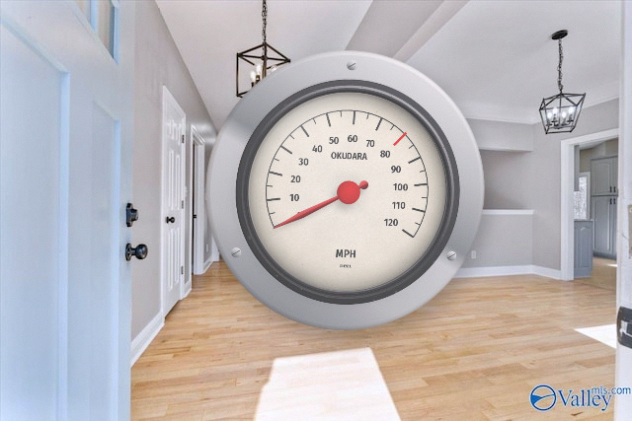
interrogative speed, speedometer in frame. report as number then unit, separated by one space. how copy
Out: 0 mph
